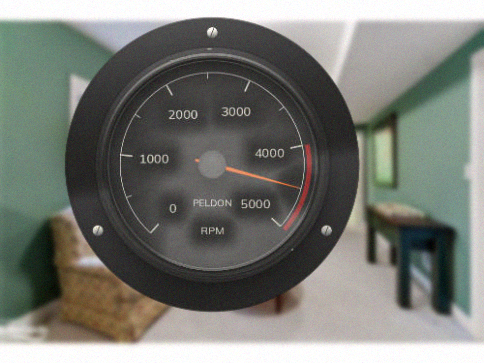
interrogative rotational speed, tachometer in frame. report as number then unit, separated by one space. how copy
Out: 4500 rpm
